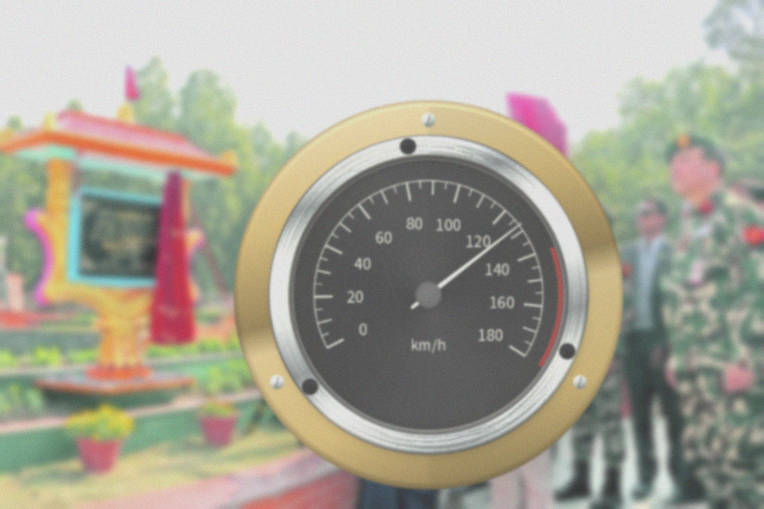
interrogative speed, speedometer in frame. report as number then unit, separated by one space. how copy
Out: 127.5 km/h
